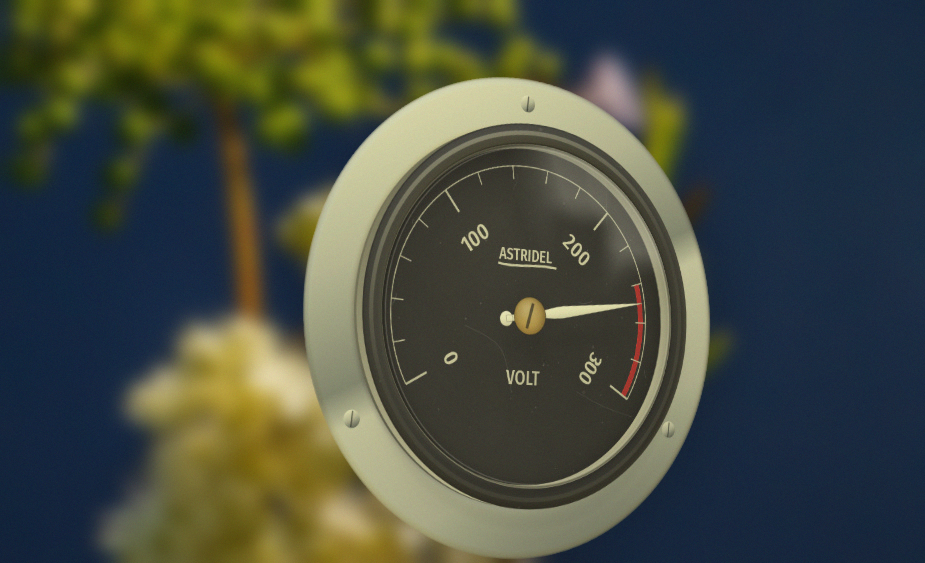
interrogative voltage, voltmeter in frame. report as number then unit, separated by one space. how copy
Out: 250 V
